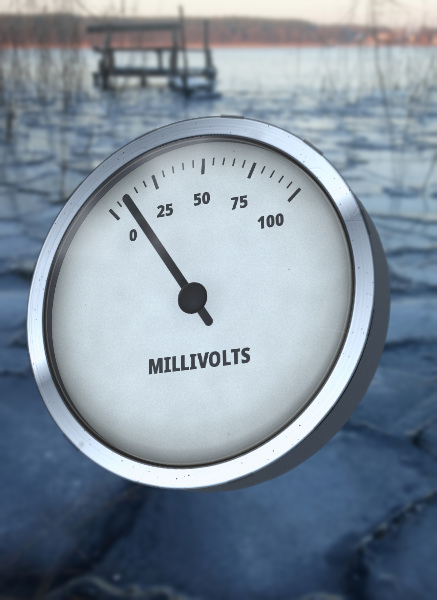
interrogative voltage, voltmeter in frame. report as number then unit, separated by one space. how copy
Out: 10 mV
